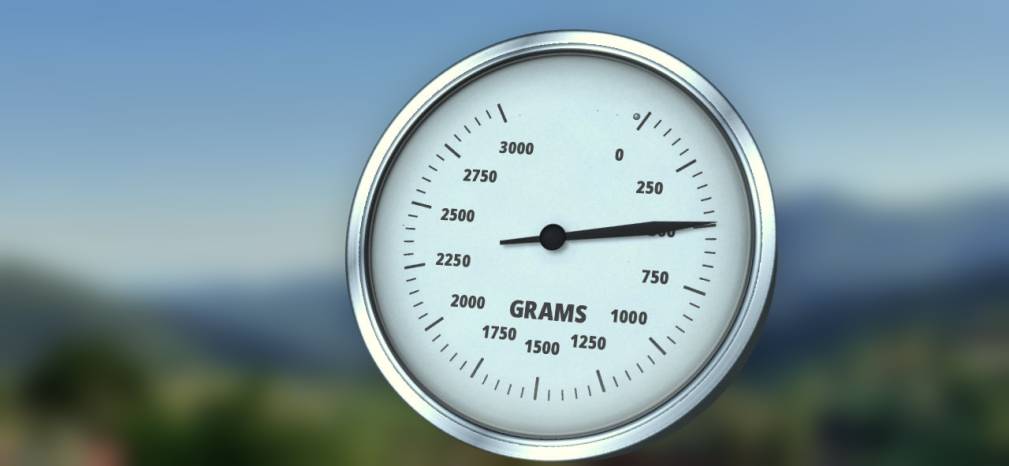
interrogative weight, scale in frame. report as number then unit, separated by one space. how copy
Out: 500 g
